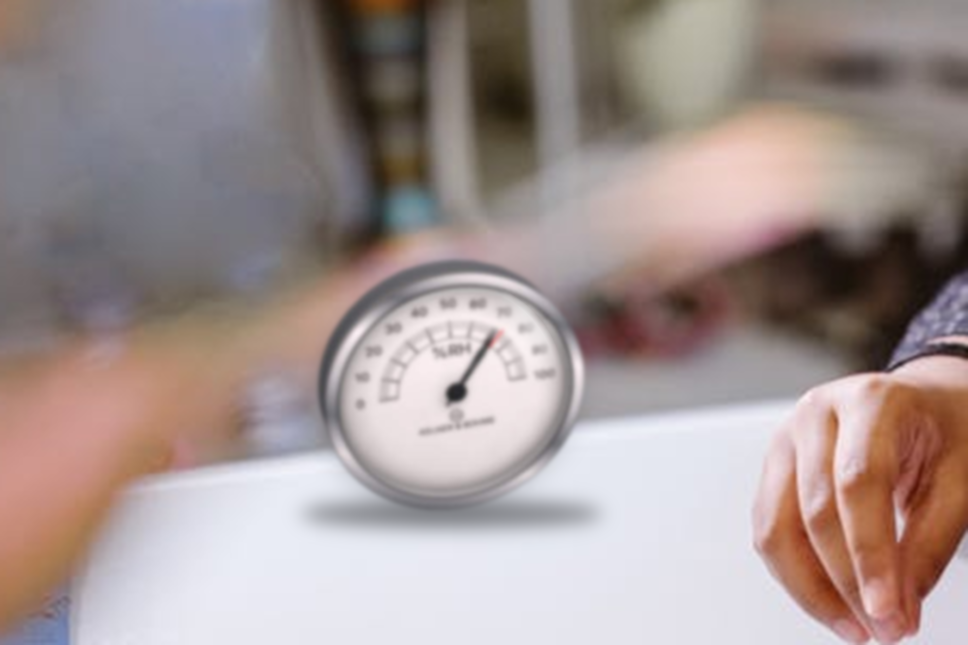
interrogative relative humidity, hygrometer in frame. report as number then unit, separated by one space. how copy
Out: 70 %
